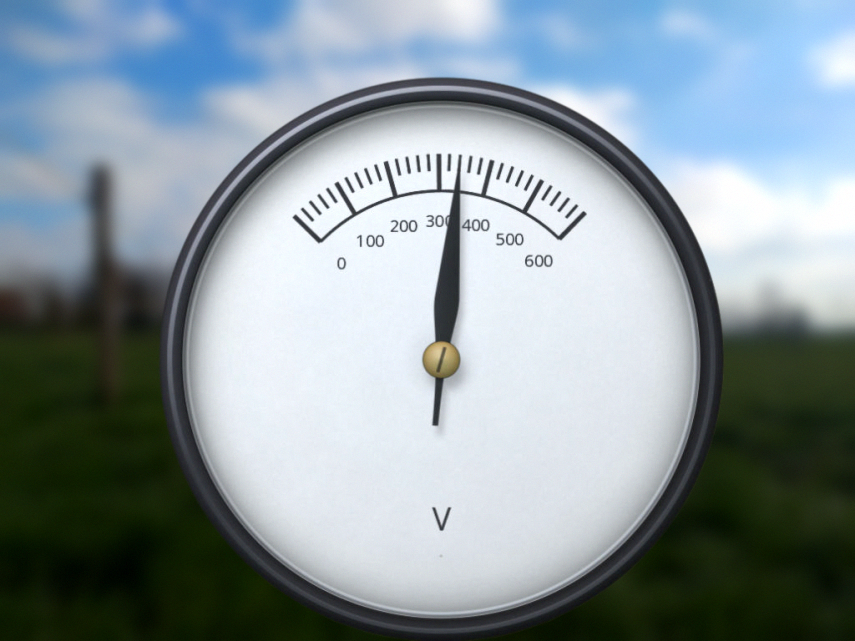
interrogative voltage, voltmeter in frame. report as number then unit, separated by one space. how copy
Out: 340 V
